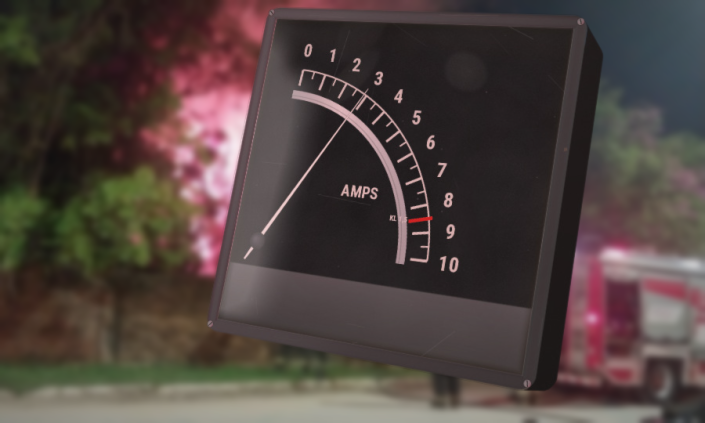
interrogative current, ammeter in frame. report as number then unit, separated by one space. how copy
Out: 3 A
